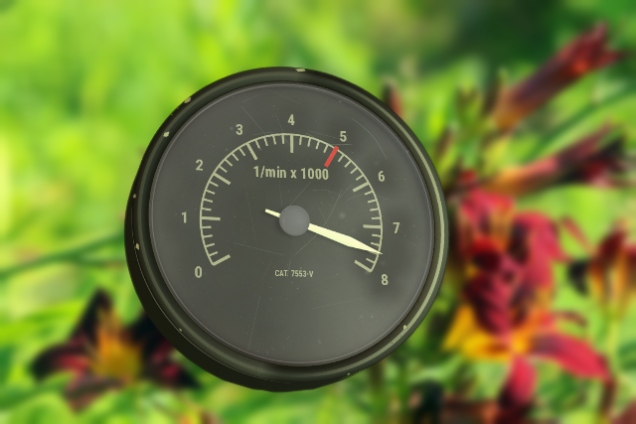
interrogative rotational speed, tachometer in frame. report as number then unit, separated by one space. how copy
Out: 7600 rpm
